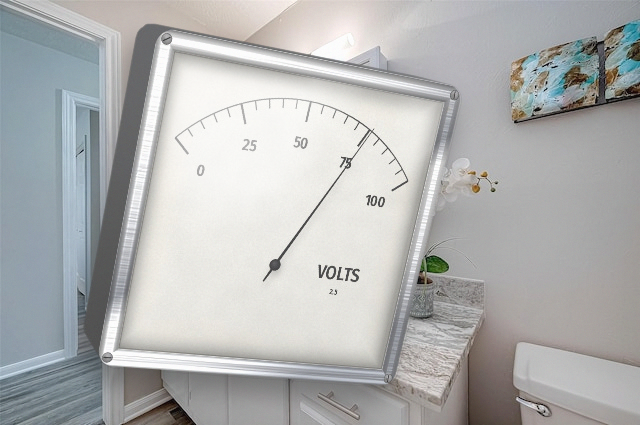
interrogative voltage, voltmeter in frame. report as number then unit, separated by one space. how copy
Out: 75 V
